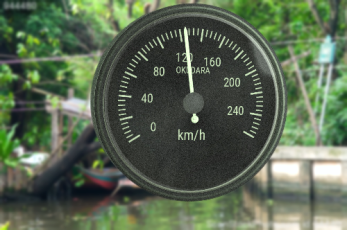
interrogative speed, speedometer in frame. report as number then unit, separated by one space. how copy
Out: 124 km/h
